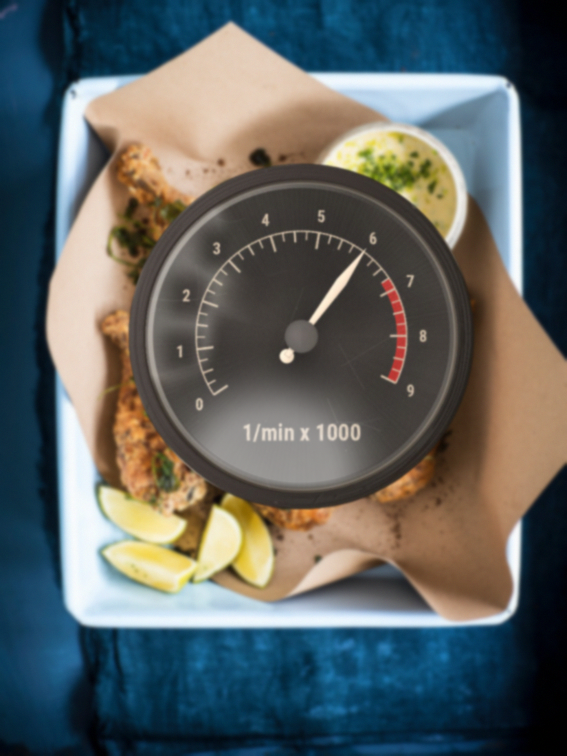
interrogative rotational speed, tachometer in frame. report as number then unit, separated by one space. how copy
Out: 6000 rpm
